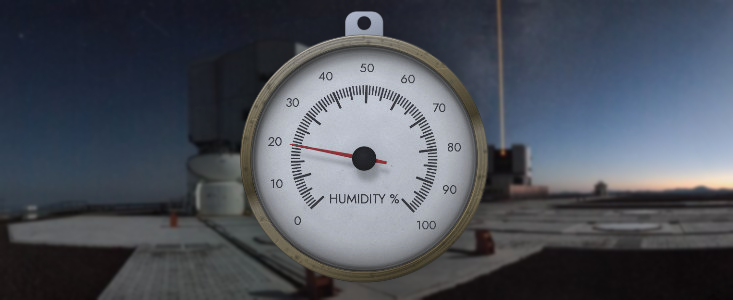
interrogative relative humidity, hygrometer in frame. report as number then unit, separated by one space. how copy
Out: 20 %
